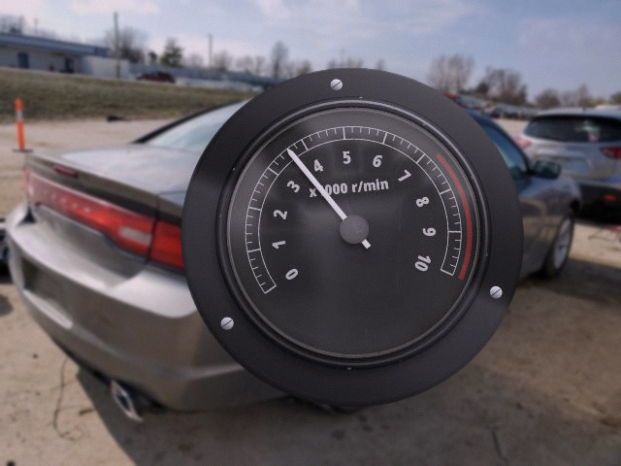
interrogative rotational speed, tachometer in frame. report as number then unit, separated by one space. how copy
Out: 3600 rpm
